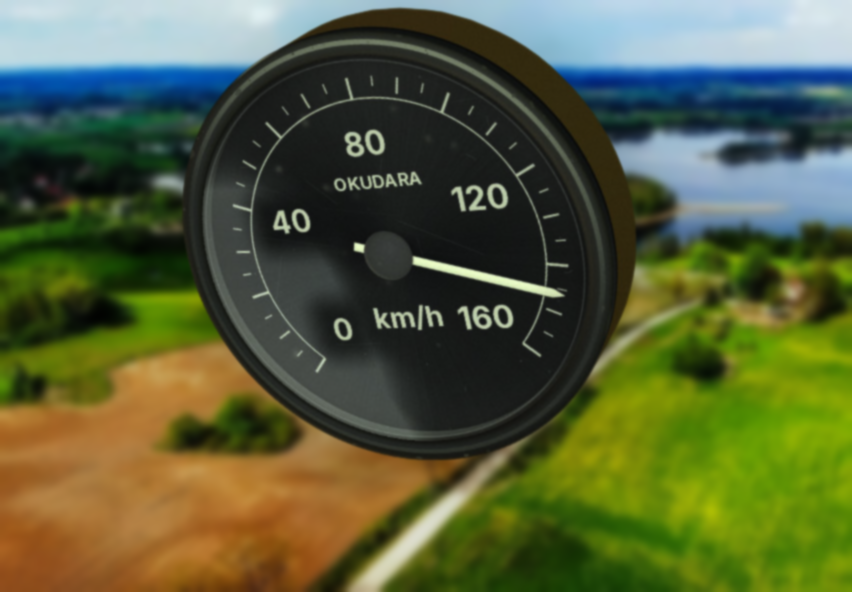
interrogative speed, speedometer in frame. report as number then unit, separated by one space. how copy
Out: 145 km/h
